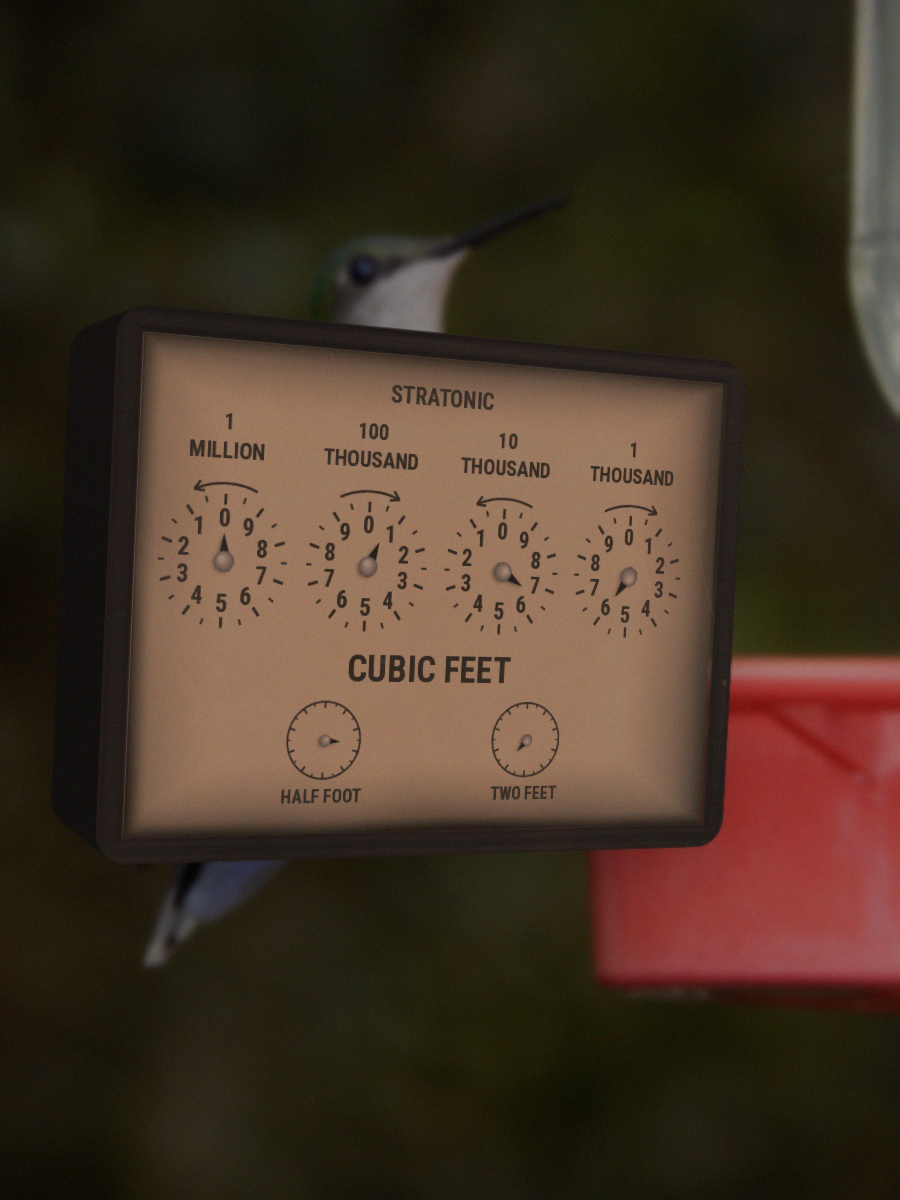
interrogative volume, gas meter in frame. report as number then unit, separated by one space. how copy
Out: 6600 ft³
